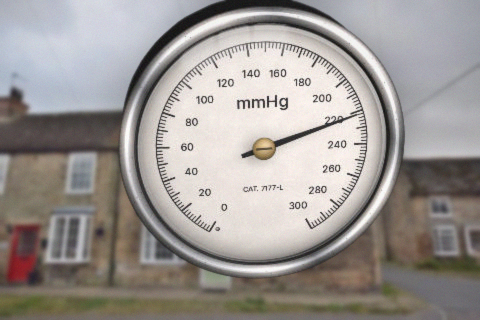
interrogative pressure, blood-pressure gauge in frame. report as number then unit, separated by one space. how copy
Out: 220 mmHg
